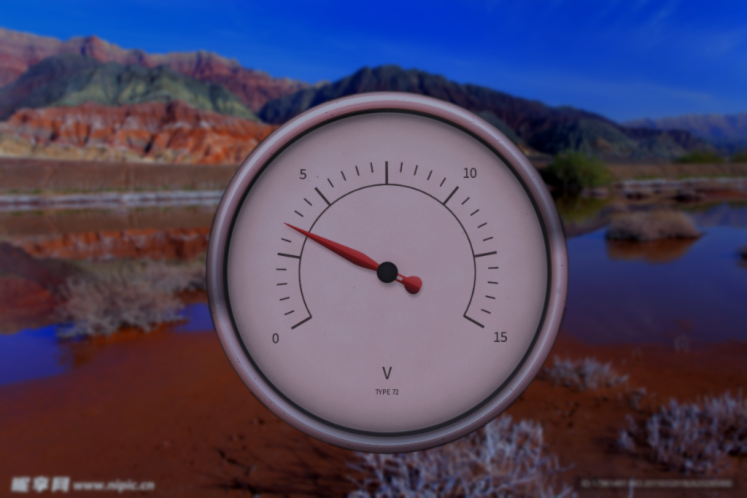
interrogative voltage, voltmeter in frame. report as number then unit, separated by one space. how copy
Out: 3.5 V
